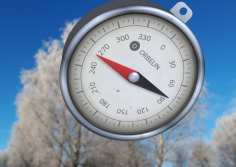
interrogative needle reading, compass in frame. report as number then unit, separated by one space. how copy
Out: 260 °
